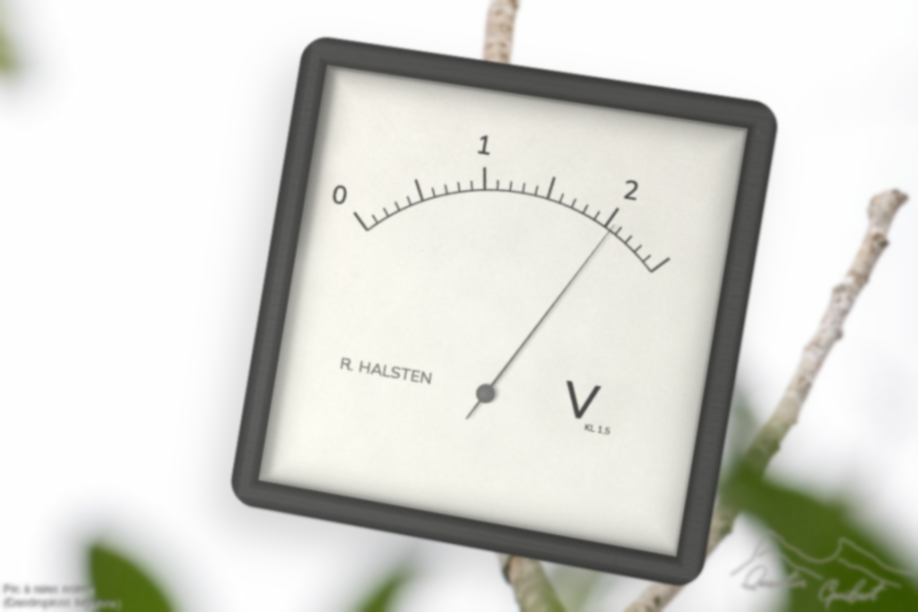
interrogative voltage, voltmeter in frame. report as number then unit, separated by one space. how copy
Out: 2.05 V
